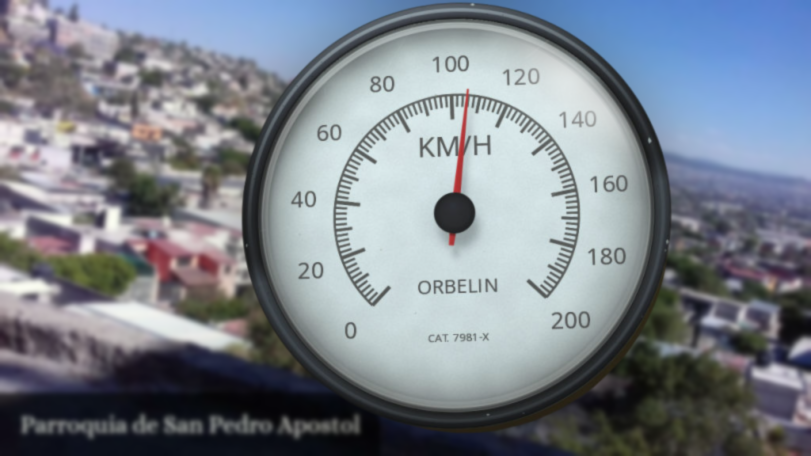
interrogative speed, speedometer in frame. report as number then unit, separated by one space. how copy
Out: 106 km/h
